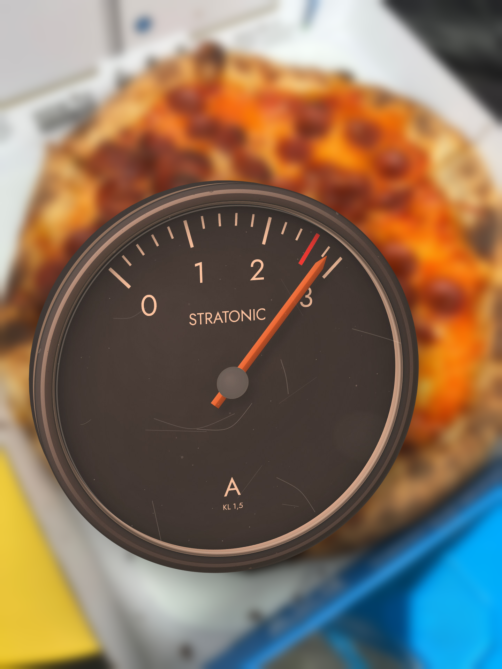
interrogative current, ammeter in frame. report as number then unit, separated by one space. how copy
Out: 2.8 A
